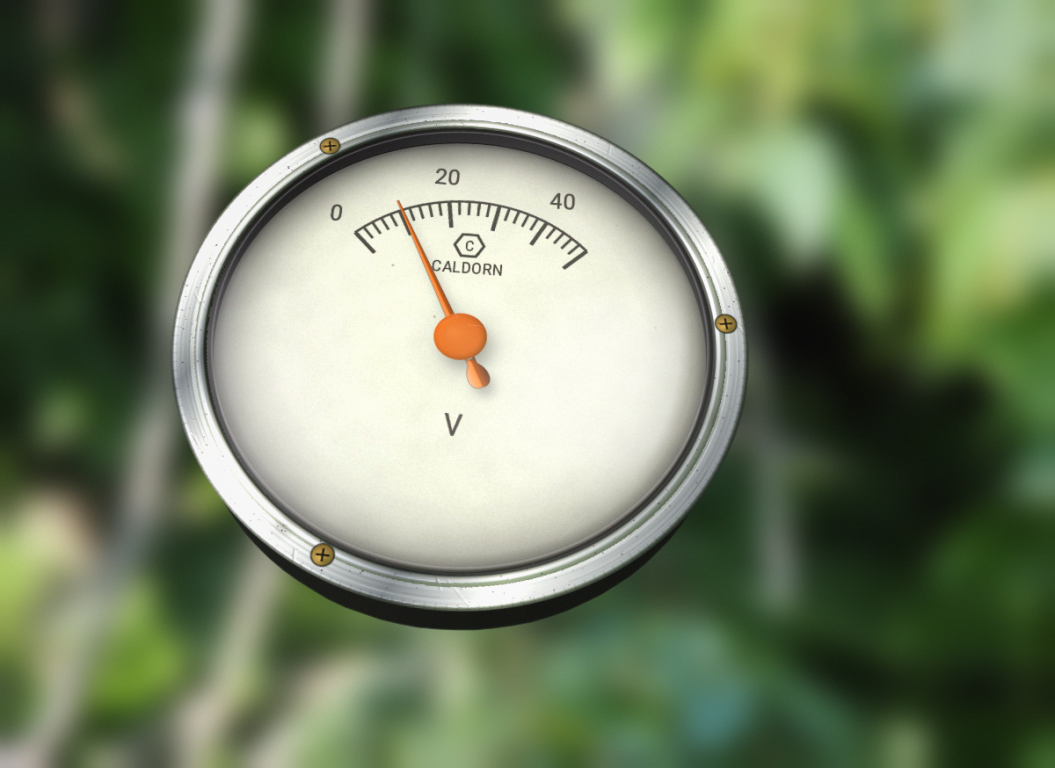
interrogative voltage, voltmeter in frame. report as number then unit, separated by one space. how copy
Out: 10 V
